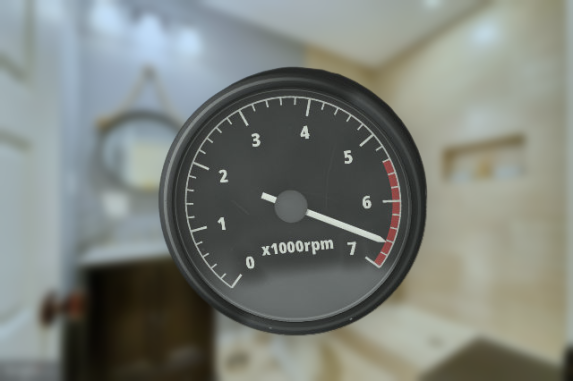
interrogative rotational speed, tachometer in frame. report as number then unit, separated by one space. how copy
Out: 6600 rpm
